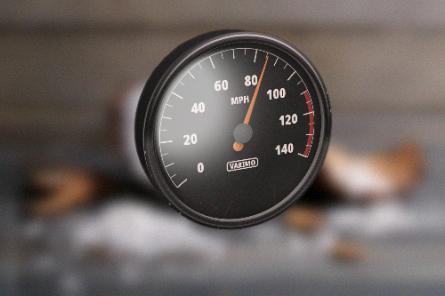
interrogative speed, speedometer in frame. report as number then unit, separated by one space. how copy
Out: 85 mph
